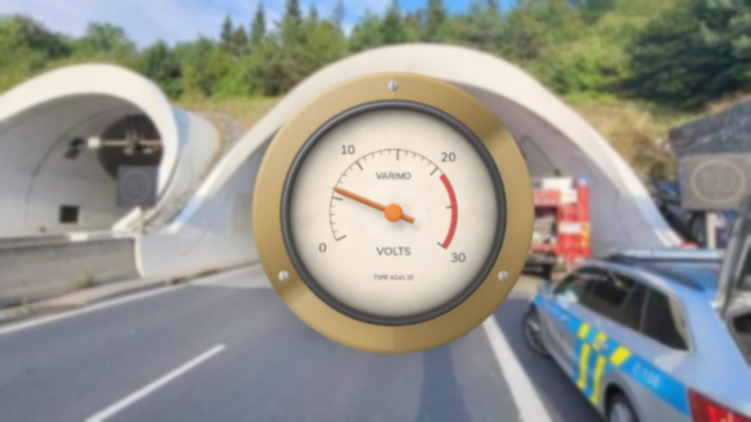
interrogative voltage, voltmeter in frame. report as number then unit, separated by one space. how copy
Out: 6 V
